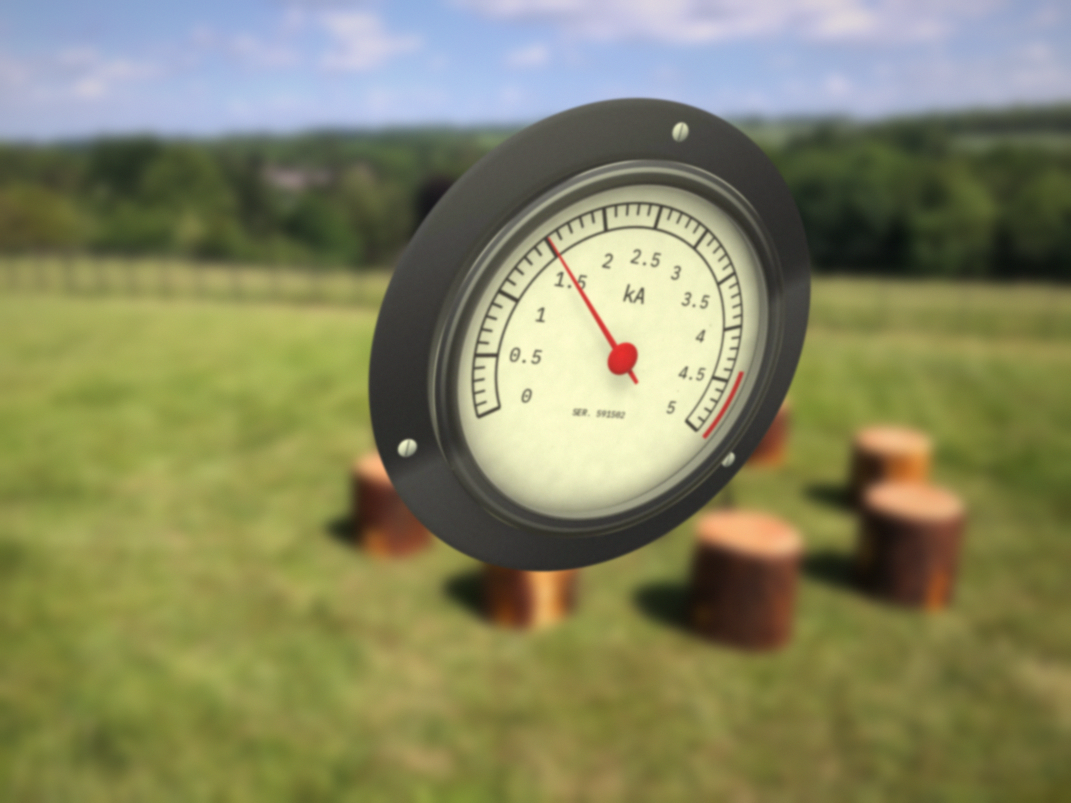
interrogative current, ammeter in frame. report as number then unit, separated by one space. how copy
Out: 1.5 kA
